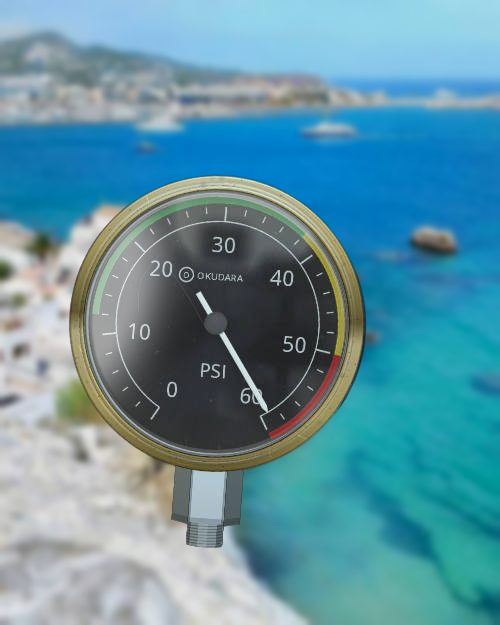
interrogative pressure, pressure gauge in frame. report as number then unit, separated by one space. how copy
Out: 59 psi
